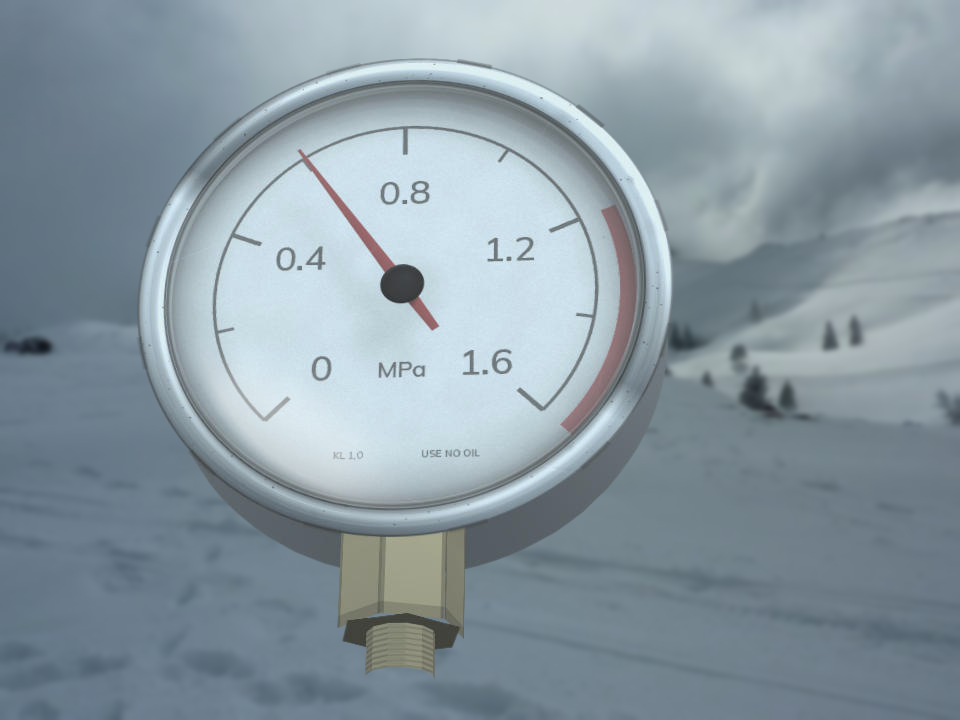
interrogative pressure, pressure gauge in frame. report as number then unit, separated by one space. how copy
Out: 0.6 MPa
